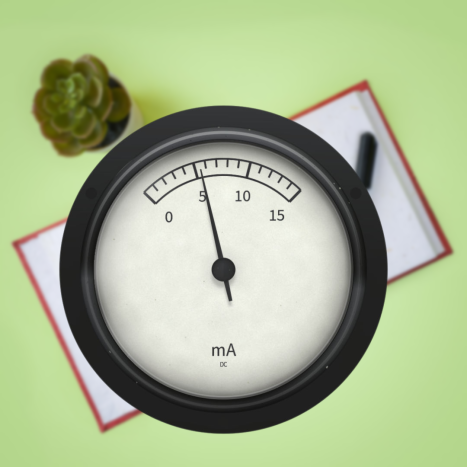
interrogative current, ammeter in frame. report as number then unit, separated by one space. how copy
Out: 5.5 mA
